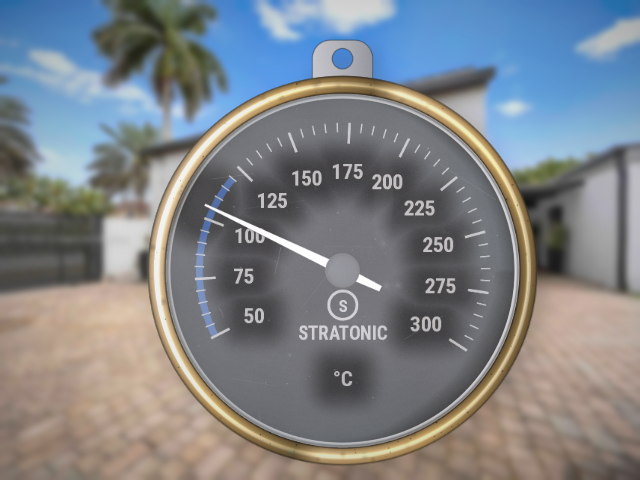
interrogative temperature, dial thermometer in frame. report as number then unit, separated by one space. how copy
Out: 105 °C
